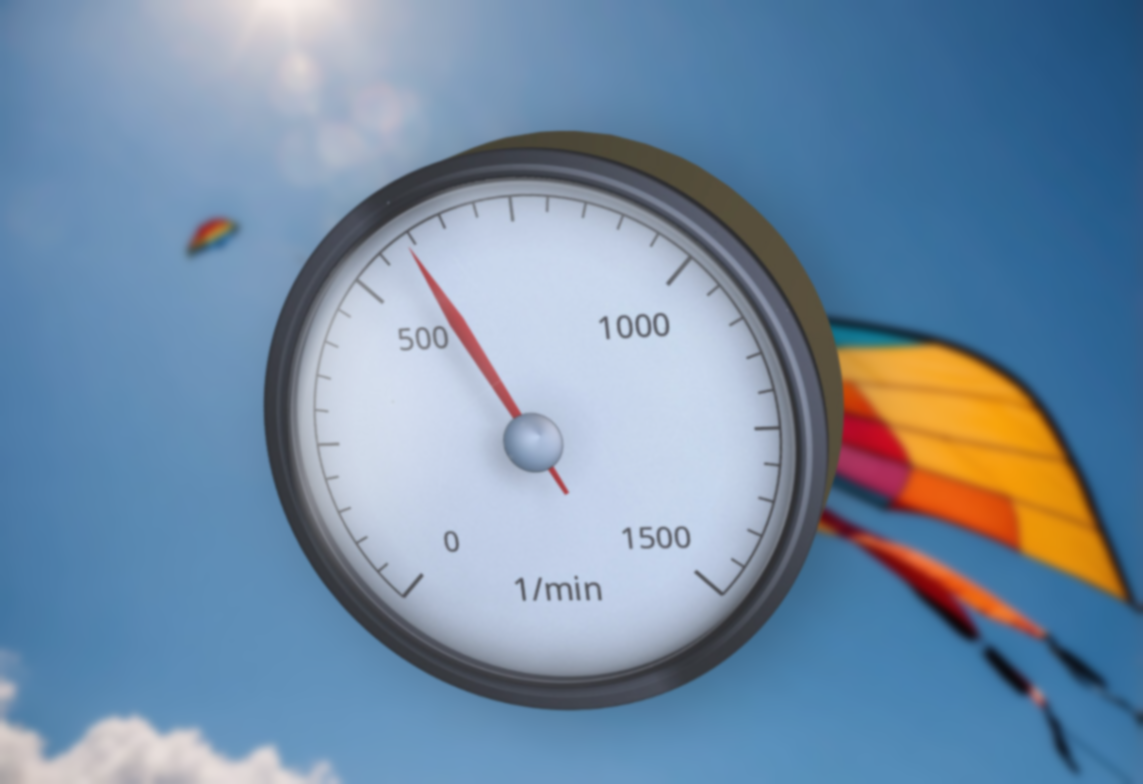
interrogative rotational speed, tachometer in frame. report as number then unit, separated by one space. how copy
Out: 600 rpm
